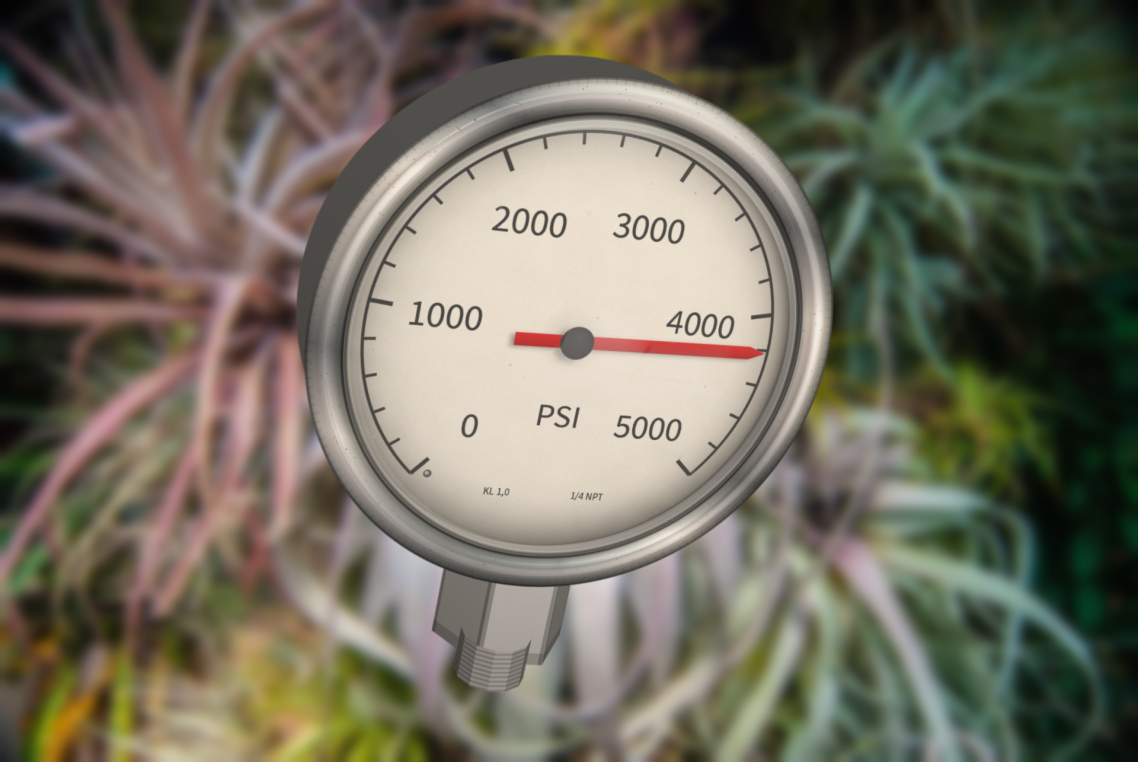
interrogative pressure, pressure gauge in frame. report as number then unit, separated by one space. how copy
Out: 4200 psi
